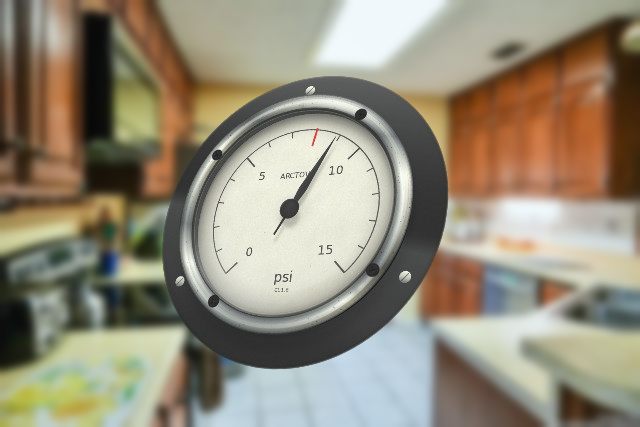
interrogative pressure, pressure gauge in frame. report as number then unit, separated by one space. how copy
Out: 9 psi
